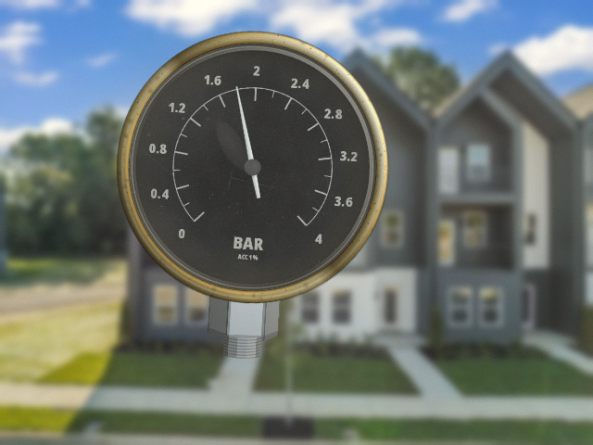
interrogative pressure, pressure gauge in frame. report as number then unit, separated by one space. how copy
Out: 1.8 bar
